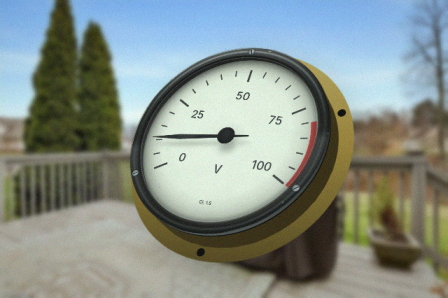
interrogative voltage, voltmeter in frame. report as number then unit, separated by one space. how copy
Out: 10 V
